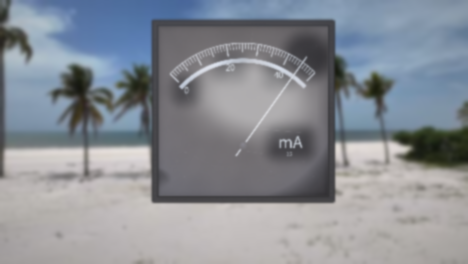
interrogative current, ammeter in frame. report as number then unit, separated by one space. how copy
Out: 45 mA
